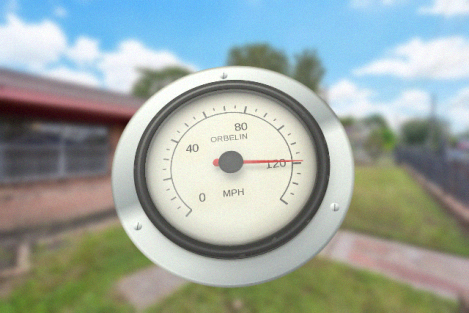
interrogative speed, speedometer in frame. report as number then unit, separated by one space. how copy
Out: 120 mph
